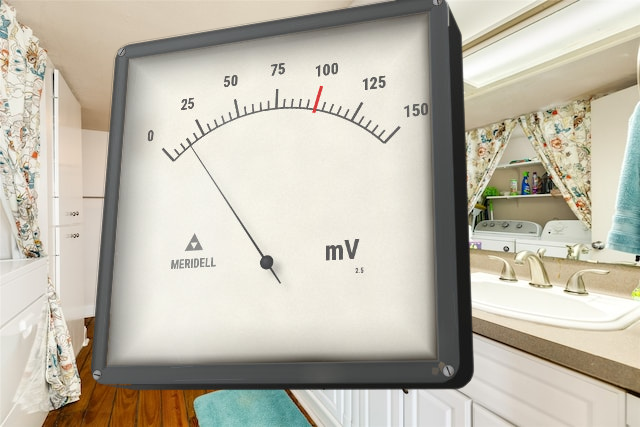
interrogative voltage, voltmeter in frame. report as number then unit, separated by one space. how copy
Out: 15 mV
